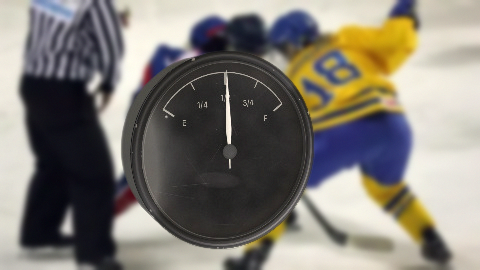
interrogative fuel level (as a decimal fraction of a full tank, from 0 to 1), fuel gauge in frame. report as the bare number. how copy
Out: 0.5
